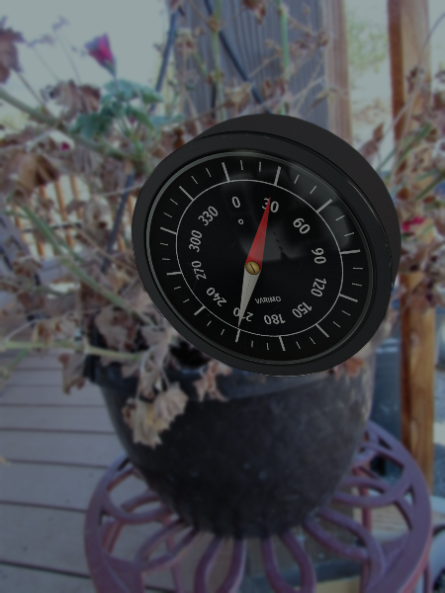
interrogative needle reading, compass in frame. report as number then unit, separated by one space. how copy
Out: 30 °
